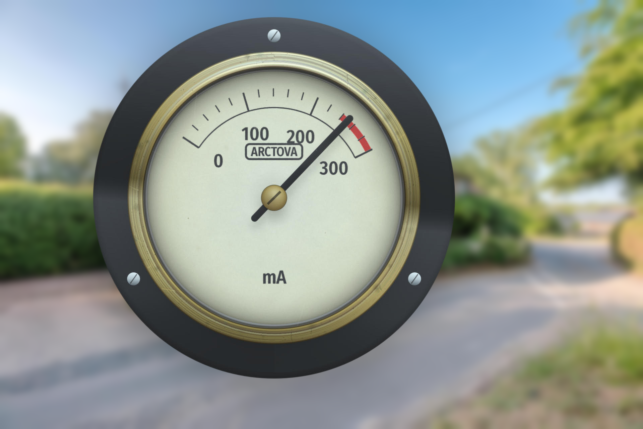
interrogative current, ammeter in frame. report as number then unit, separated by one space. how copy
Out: 250 mA
